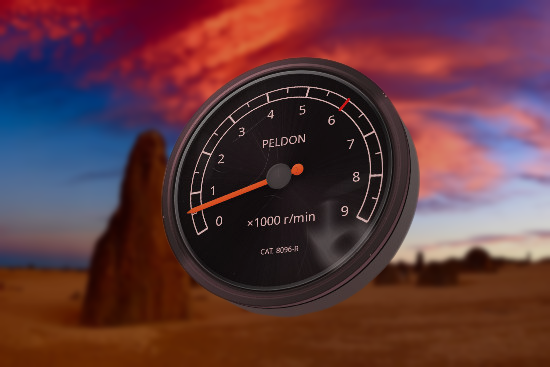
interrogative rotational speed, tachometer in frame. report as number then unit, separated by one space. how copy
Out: 500 rpm
